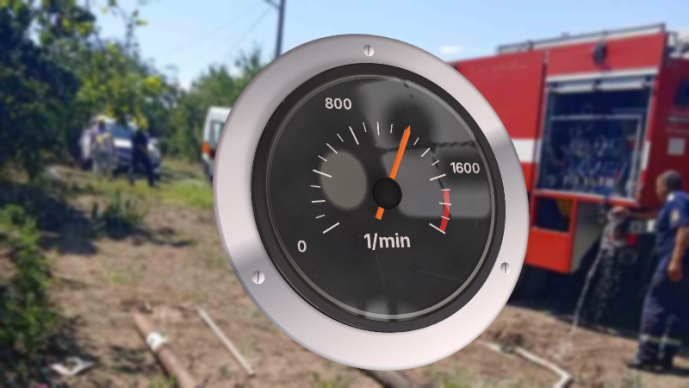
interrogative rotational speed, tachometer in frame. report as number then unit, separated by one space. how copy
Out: 1200 rpm
